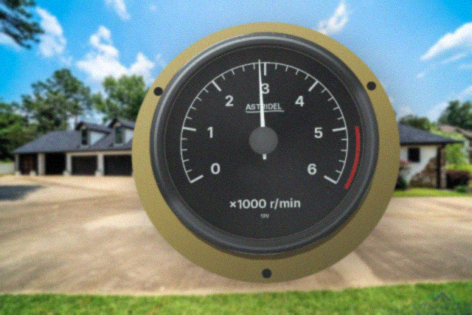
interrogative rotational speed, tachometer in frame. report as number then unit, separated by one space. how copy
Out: 2900 rpm
